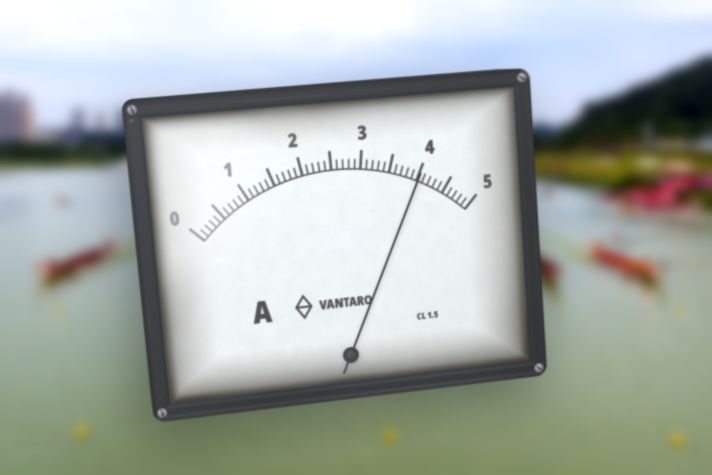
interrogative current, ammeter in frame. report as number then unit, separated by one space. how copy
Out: 4 A
